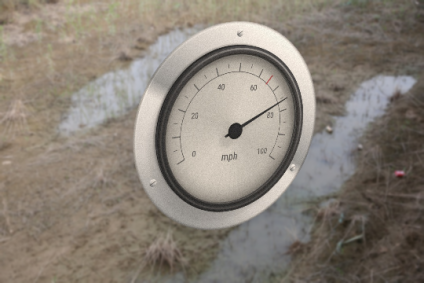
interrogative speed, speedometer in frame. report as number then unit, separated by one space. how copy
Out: 75 mph
